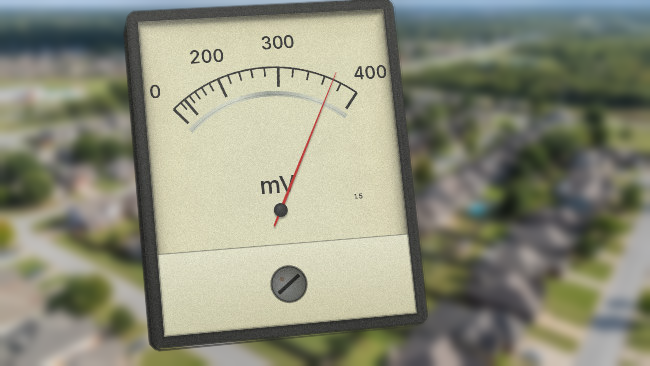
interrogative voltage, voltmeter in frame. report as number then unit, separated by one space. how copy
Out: 370 mV
